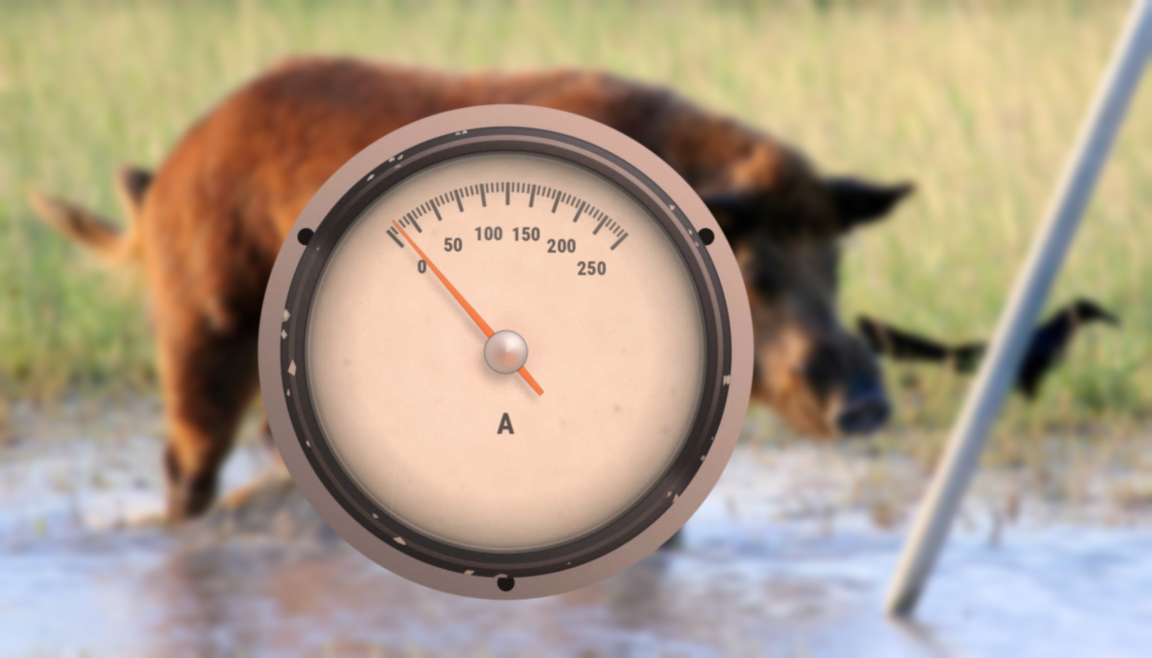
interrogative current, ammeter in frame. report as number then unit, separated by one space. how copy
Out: 10 A
